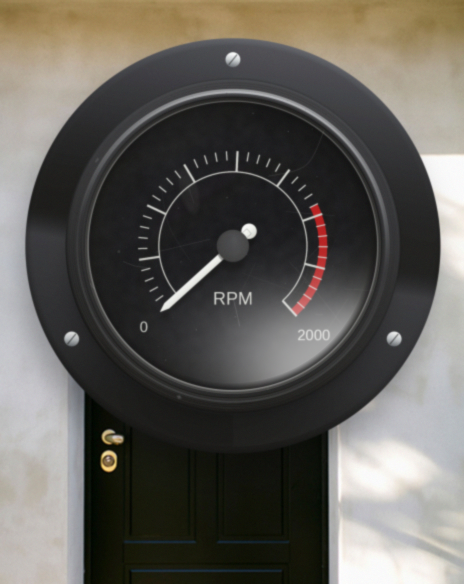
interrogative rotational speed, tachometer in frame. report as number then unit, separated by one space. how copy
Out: 0 rpm
